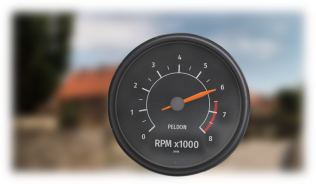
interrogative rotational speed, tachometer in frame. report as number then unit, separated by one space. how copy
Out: 6000 rpm
